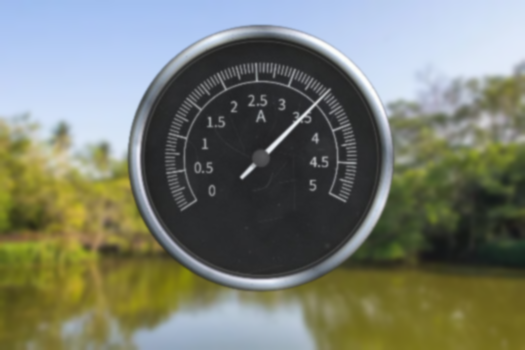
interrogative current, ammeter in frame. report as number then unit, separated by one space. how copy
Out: 3.5 A
